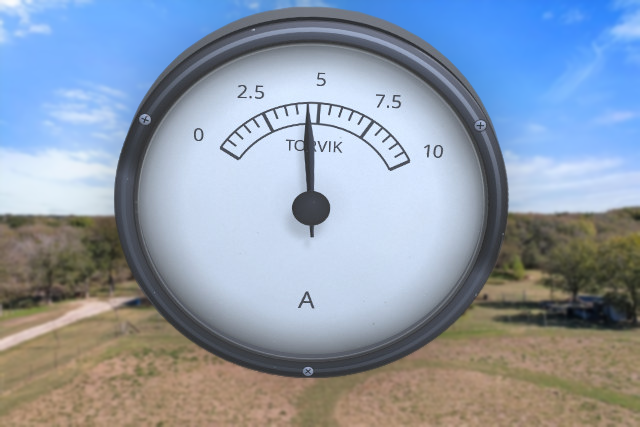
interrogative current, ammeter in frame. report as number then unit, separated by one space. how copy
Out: 4.5 A
